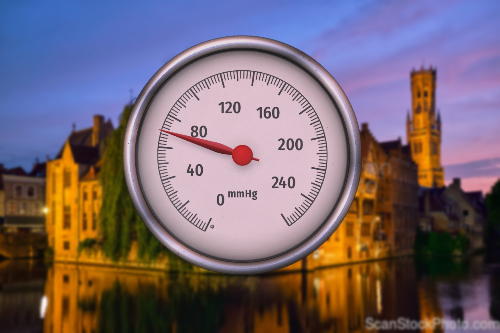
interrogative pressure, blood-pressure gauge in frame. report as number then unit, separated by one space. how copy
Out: 70 mmHg
